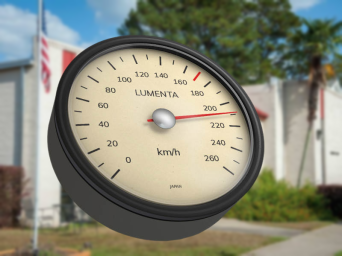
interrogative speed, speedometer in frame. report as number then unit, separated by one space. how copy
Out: 210 km/h
